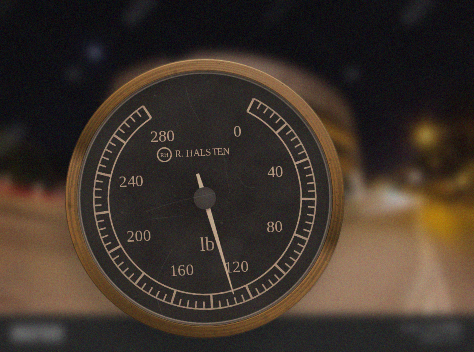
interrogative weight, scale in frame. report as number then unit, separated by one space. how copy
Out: 128 lb
